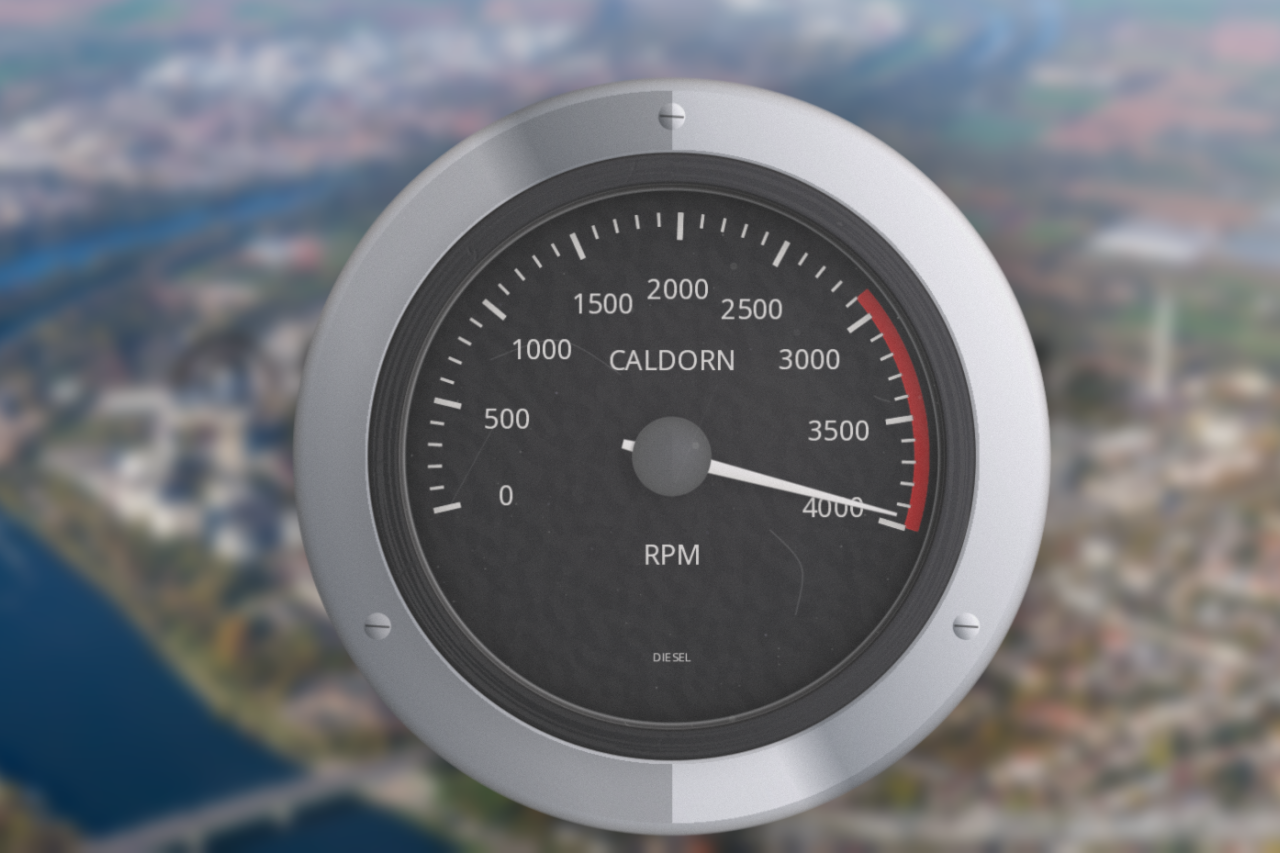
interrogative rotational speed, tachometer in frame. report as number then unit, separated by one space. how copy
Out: 3950 rpm
